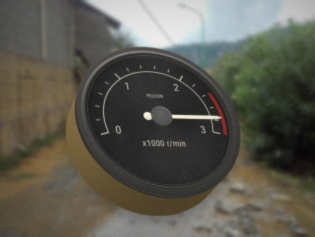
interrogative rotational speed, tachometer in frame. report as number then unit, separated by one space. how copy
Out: 2800 rpm
